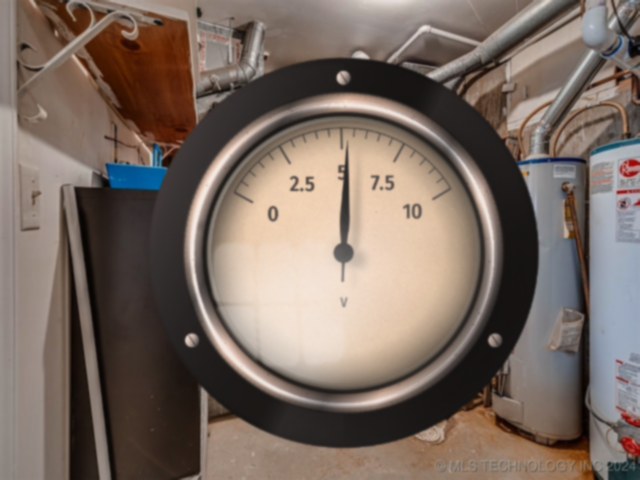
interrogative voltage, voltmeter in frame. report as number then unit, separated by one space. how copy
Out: 5.25 V
